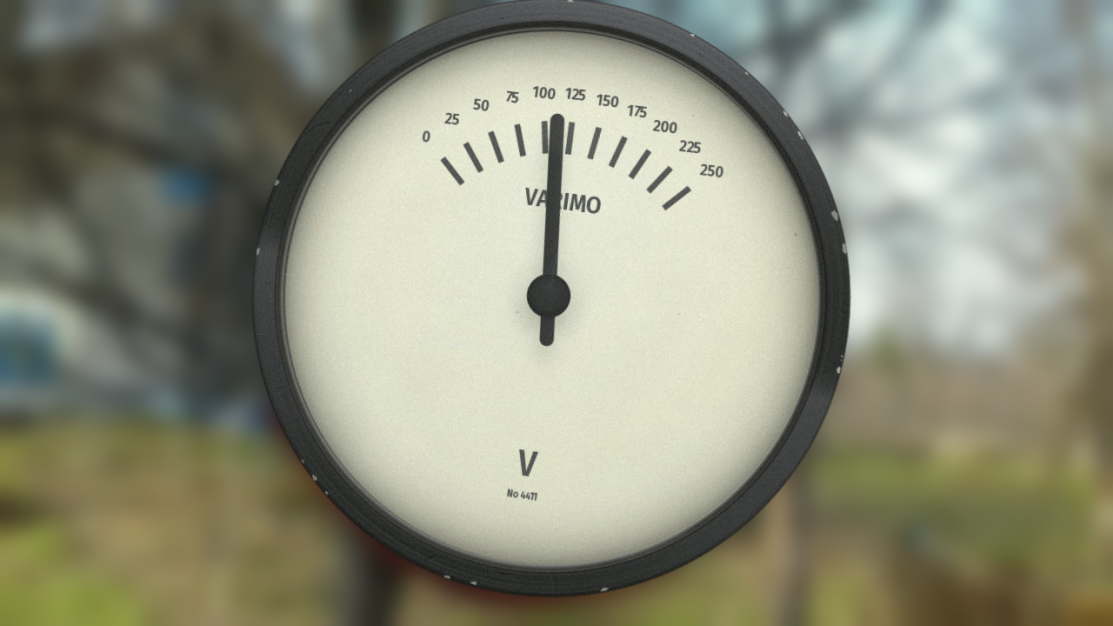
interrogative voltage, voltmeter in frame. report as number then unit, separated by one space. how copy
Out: 112.5 V
